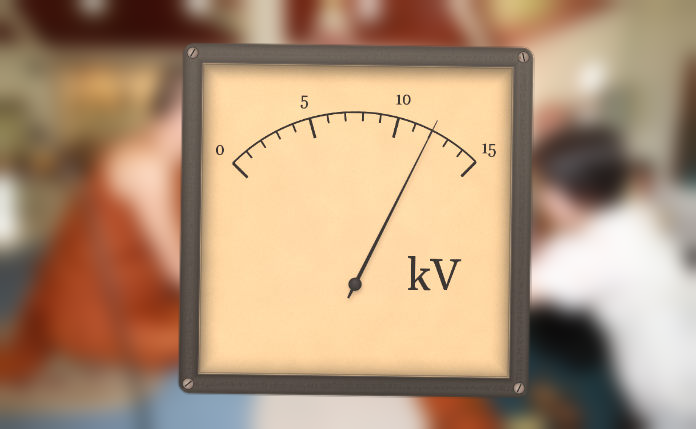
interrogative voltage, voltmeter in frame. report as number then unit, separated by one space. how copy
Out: 12 kV
